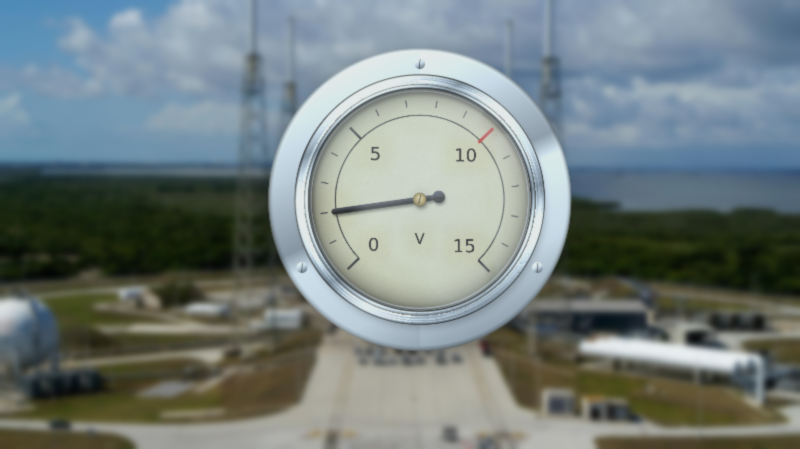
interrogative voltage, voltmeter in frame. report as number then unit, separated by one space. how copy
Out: 2 V
